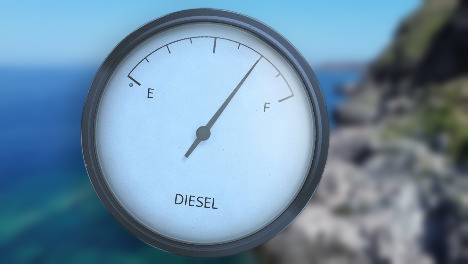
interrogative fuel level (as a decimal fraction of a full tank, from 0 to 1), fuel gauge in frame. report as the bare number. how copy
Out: 0.75
